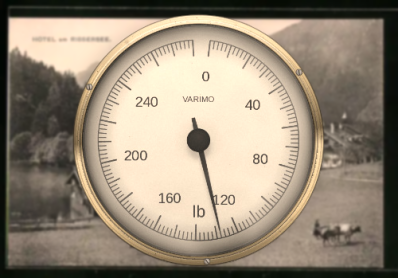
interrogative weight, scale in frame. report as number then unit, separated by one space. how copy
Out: 128 lb
